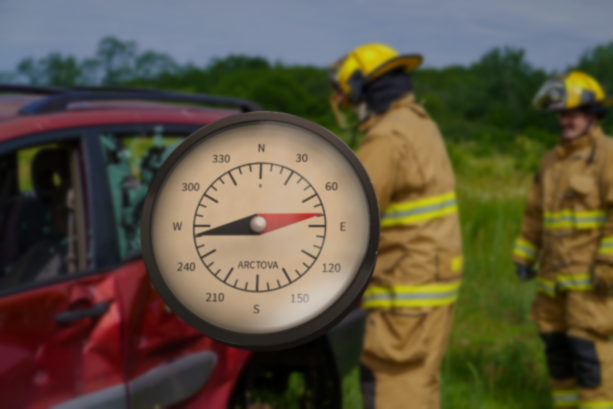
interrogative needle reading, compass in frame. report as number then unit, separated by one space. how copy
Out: 80 °
